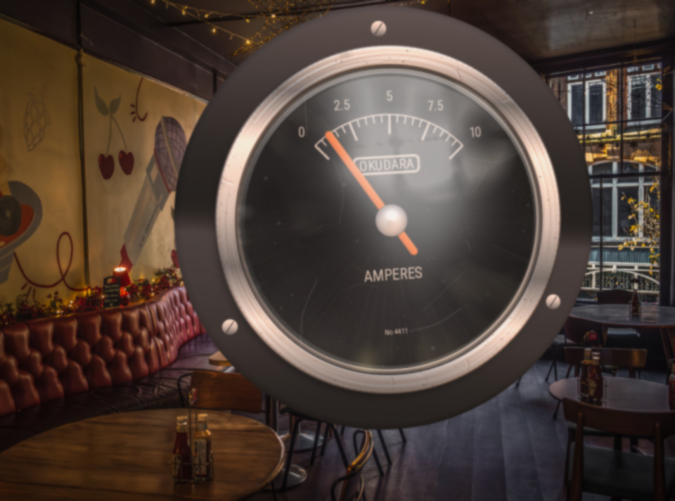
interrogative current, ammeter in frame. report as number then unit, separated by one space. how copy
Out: 1 A
